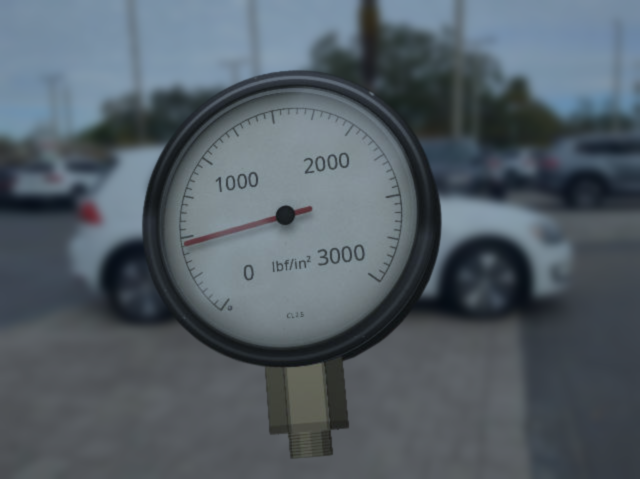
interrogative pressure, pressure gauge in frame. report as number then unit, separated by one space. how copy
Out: 450 psi
